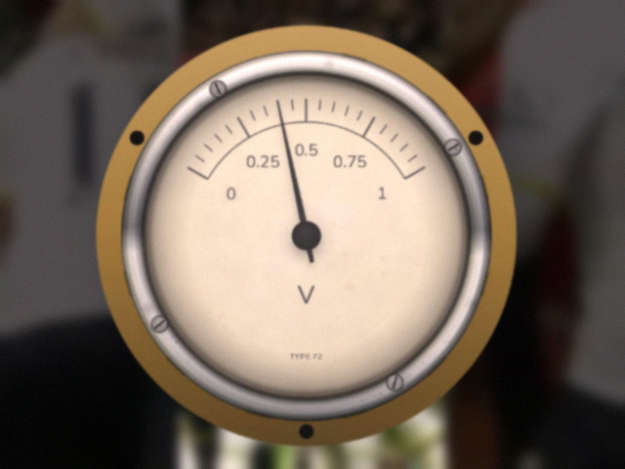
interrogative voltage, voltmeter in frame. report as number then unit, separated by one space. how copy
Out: 0.4 V
